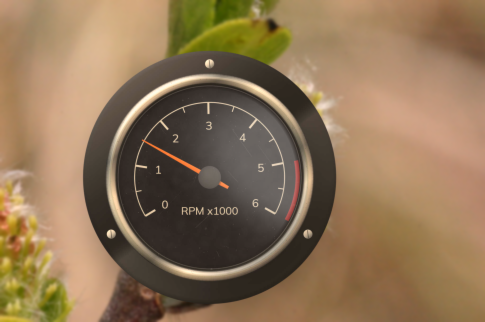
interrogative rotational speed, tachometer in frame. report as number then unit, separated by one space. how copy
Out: 1500 rpm
